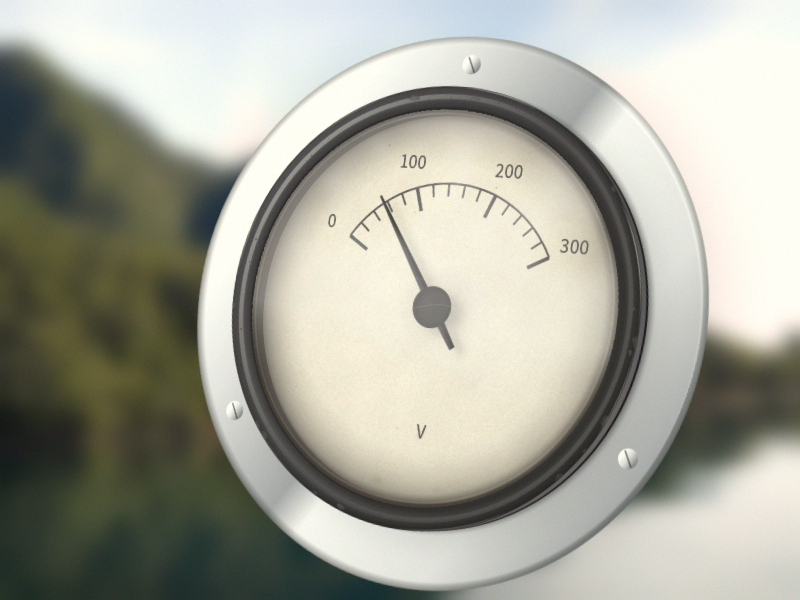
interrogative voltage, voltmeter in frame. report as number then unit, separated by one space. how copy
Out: 60 V
